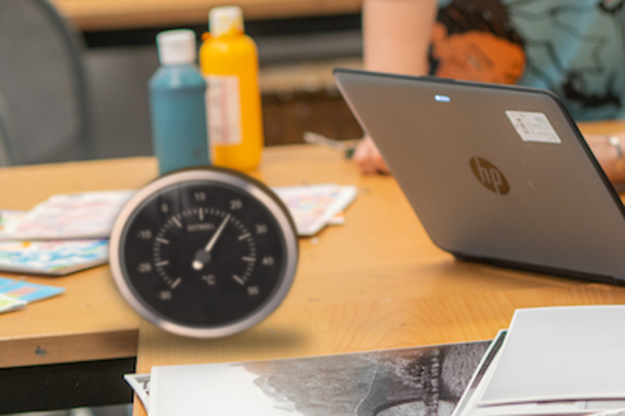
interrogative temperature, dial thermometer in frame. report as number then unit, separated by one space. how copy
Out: 20 °C
